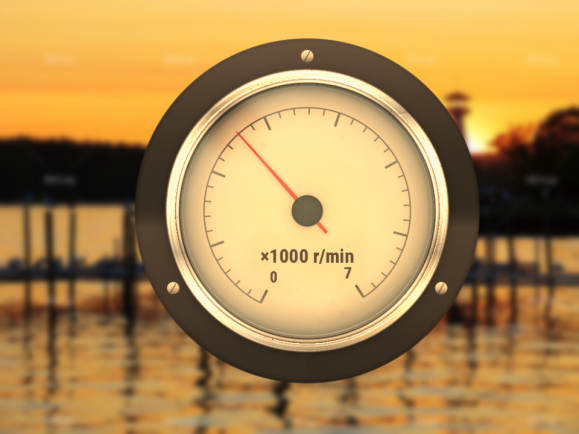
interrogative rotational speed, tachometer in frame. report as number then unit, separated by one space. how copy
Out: 2600 rpm
